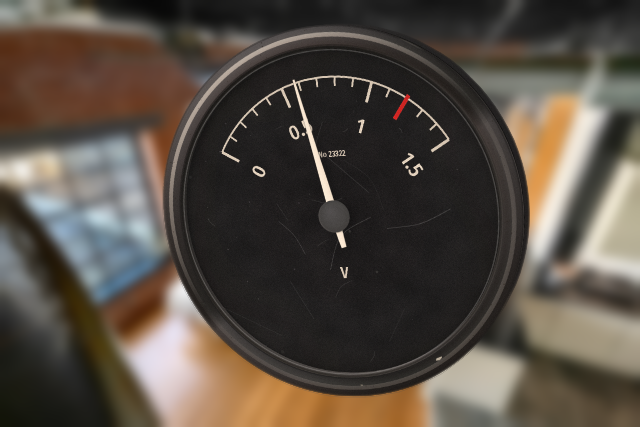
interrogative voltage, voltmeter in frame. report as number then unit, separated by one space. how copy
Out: 0.6 V
